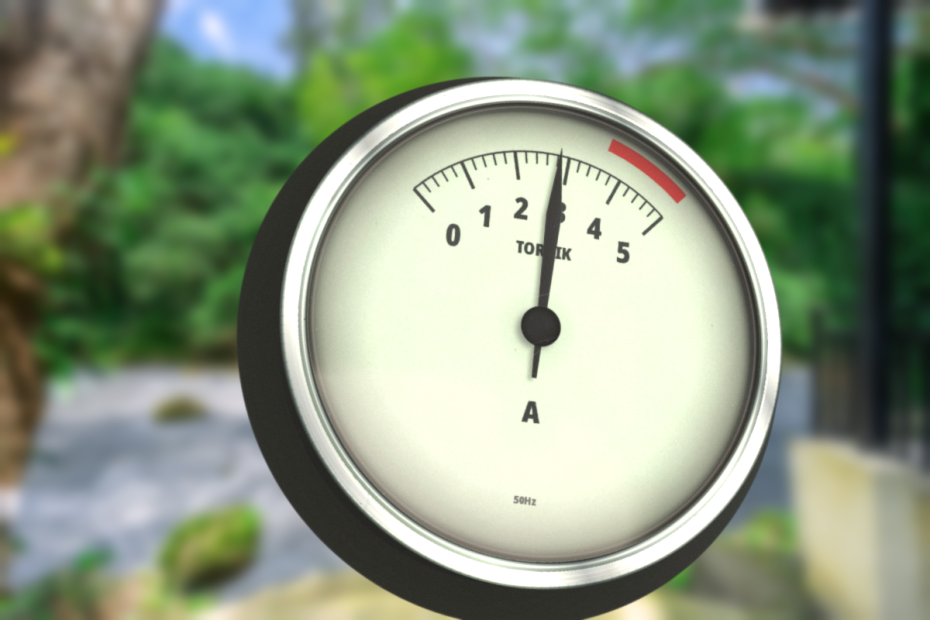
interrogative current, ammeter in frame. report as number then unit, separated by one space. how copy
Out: 2.8 A
